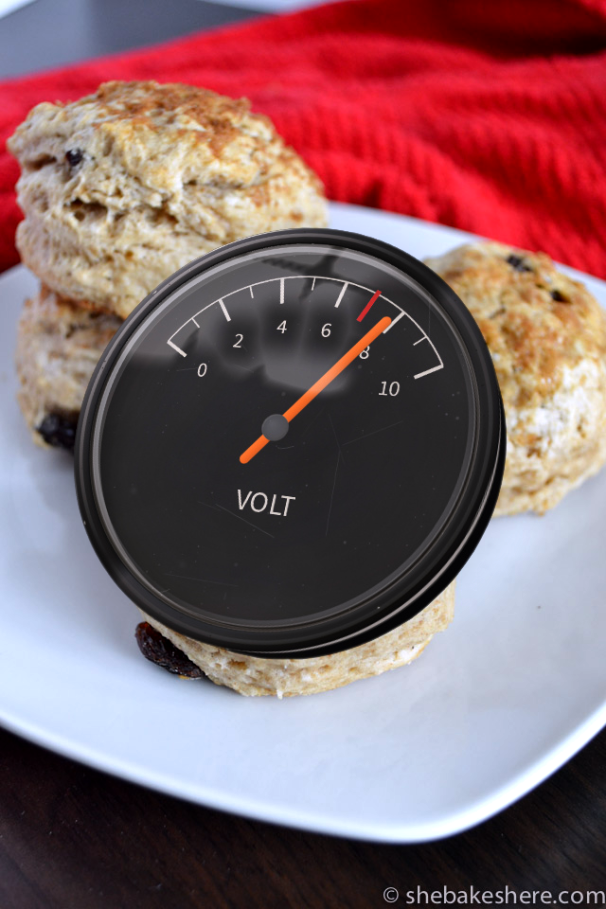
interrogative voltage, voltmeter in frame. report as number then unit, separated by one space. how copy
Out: 8 V
